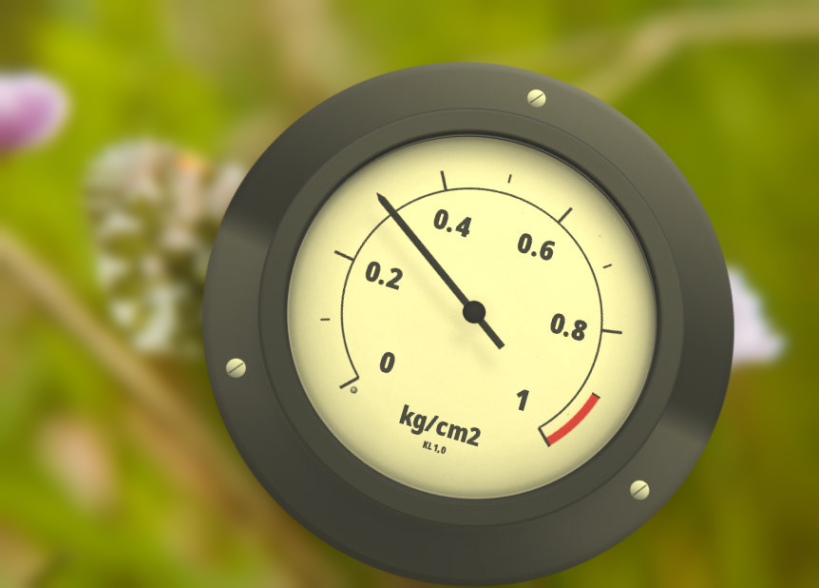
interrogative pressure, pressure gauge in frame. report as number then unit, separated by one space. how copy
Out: 0.3 kg/cm²
